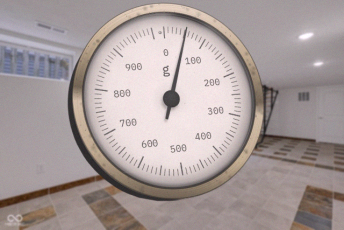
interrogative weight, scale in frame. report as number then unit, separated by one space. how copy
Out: 50 g
